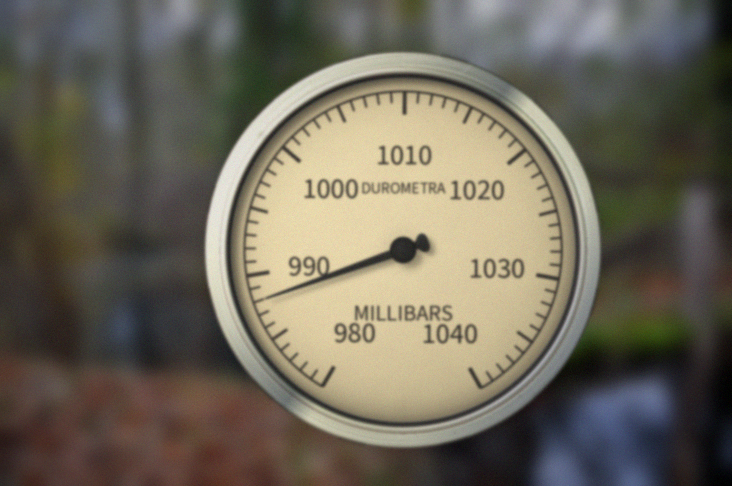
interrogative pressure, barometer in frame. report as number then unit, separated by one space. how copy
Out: 988 mbar
